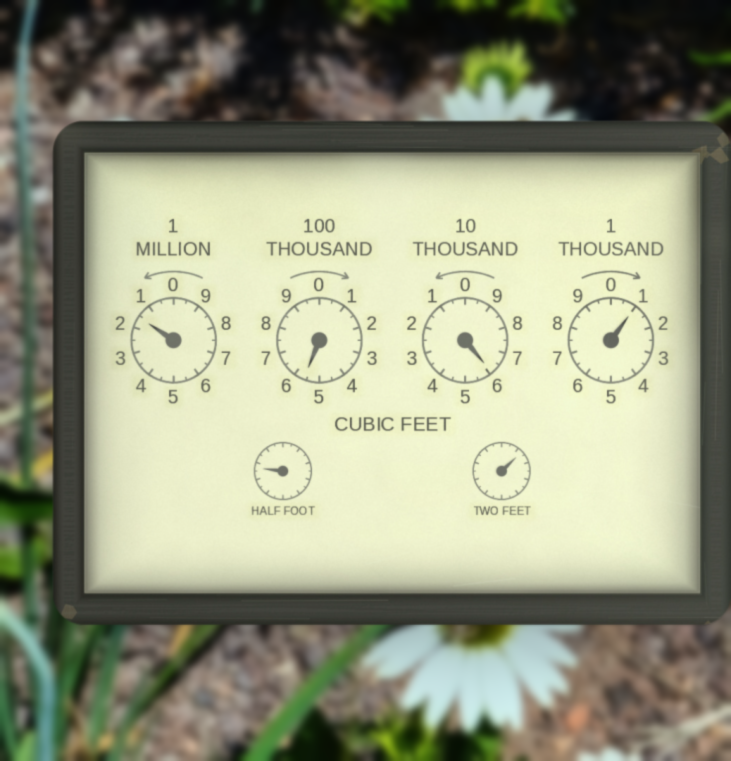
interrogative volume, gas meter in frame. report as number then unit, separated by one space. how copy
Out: 156100 ft³
